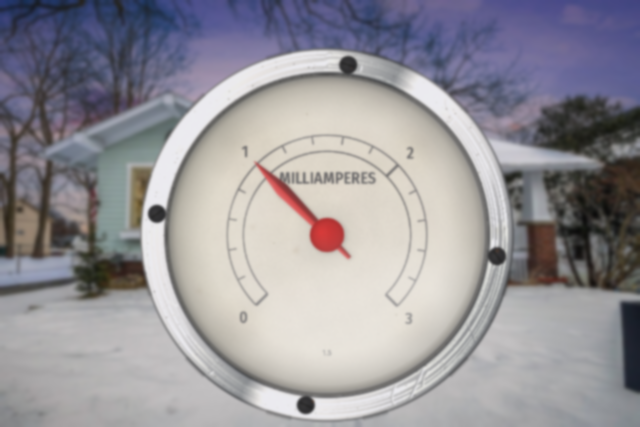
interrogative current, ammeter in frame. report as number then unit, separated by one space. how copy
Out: 1 mA
